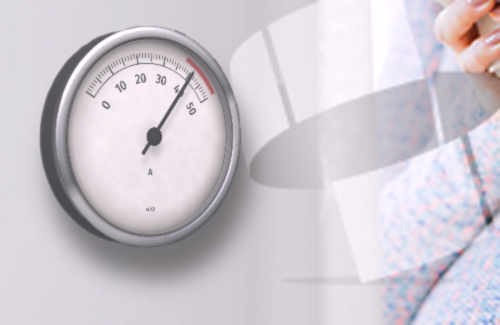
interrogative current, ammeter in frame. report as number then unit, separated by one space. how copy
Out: 40 A
